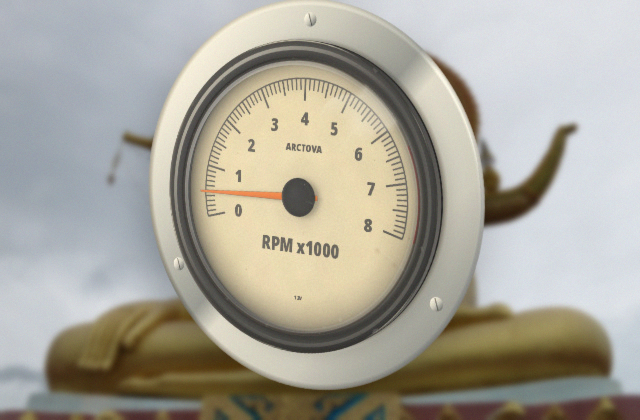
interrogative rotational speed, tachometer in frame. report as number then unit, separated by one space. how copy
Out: 500 rpm
